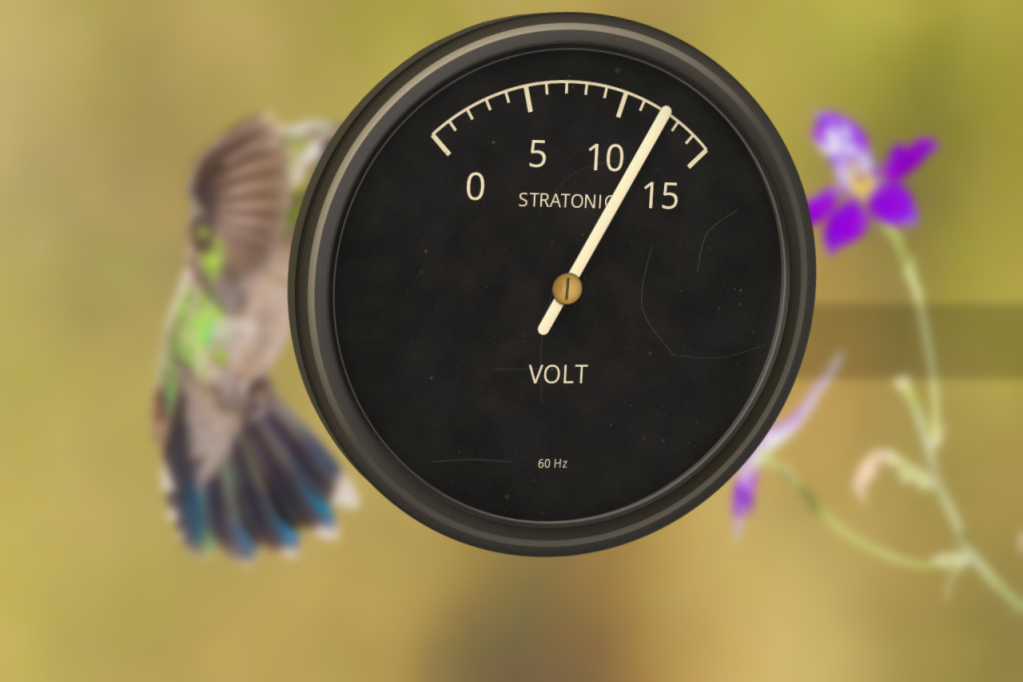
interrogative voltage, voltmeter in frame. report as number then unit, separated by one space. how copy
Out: 12 V
